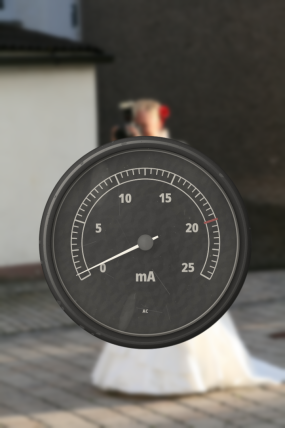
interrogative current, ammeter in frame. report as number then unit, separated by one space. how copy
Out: 0.5 mA
